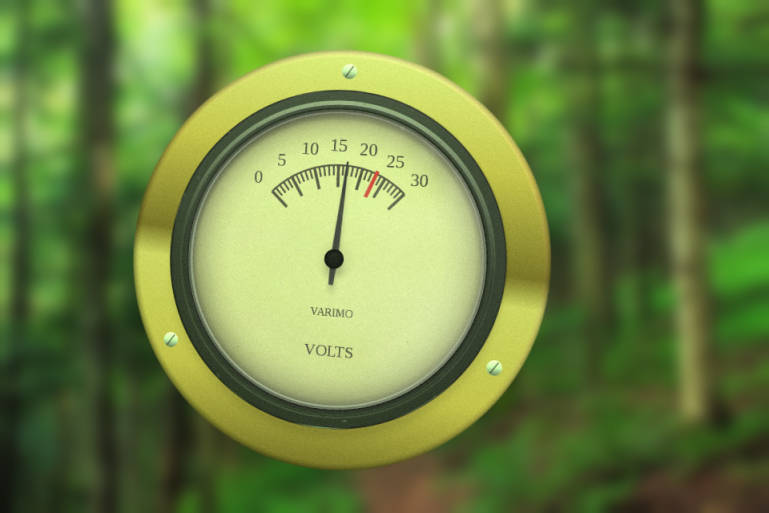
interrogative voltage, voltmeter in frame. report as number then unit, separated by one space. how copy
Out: 17 V
